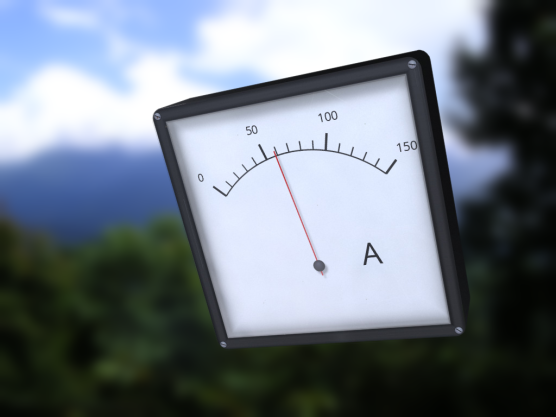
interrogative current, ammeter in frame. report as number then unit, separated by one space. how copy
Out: 60 A
